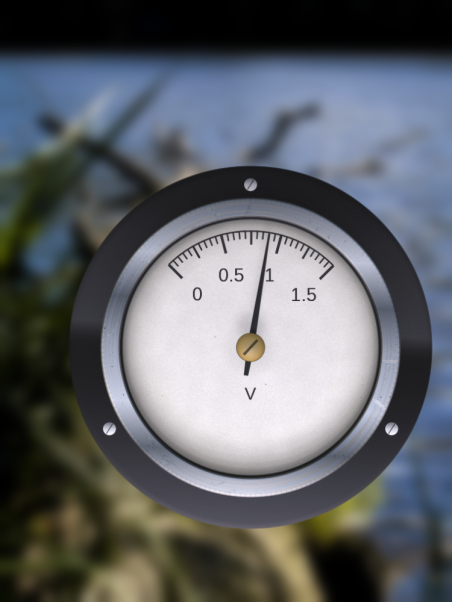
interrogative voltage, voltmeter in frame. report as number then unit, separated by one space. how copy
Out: 0.9 V
